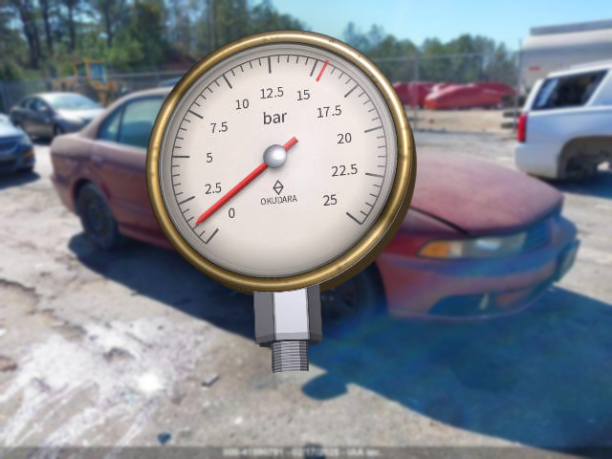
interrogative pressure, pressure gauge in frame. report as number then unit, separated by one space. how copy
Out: 1 bar
